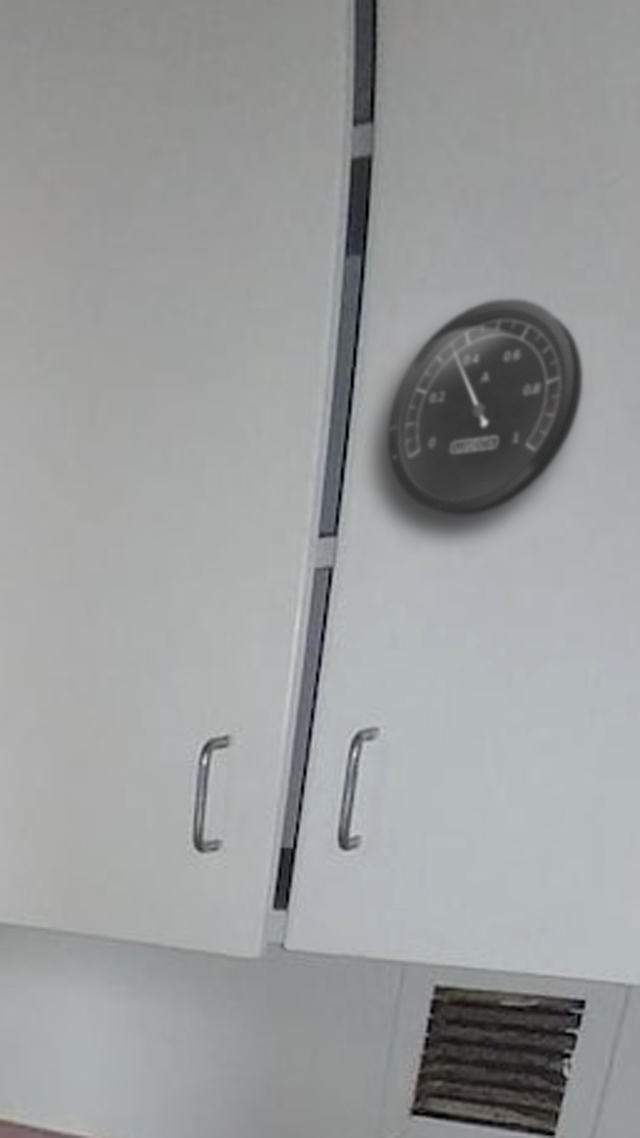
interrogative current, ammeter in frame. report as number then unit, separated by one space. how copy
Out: 0.35 A
